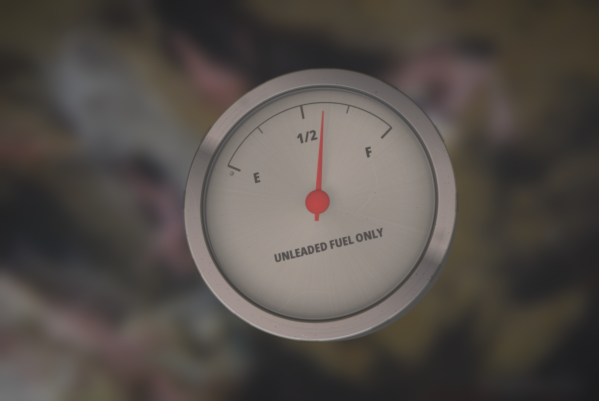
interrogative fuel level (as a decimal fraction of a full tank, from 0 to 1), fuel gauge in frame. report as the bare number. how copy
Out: 0.625
